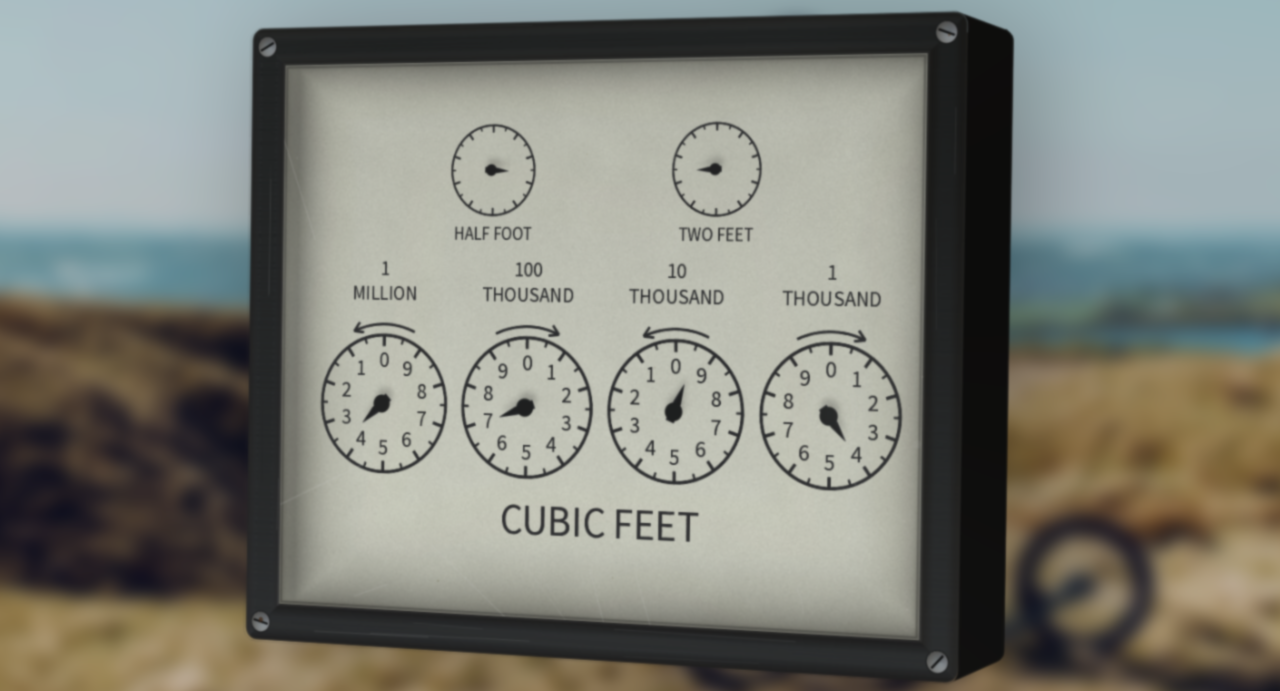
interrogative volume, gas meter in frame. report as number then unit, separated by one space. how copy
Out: 369400 ft³
